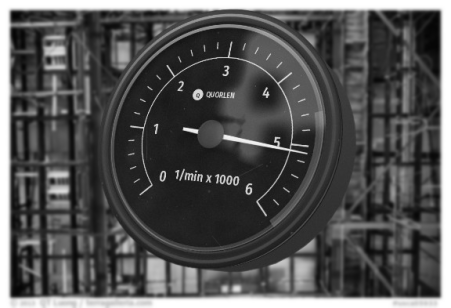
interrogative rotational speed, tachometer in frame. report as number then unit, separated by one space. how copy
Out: 5100 rpm
